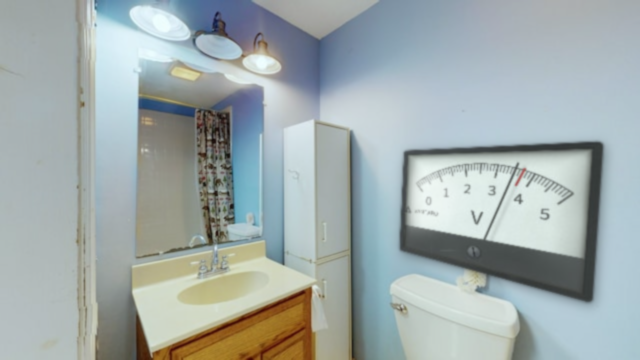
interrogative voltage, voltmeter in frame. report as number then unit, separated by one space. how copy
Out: 3.5 V
